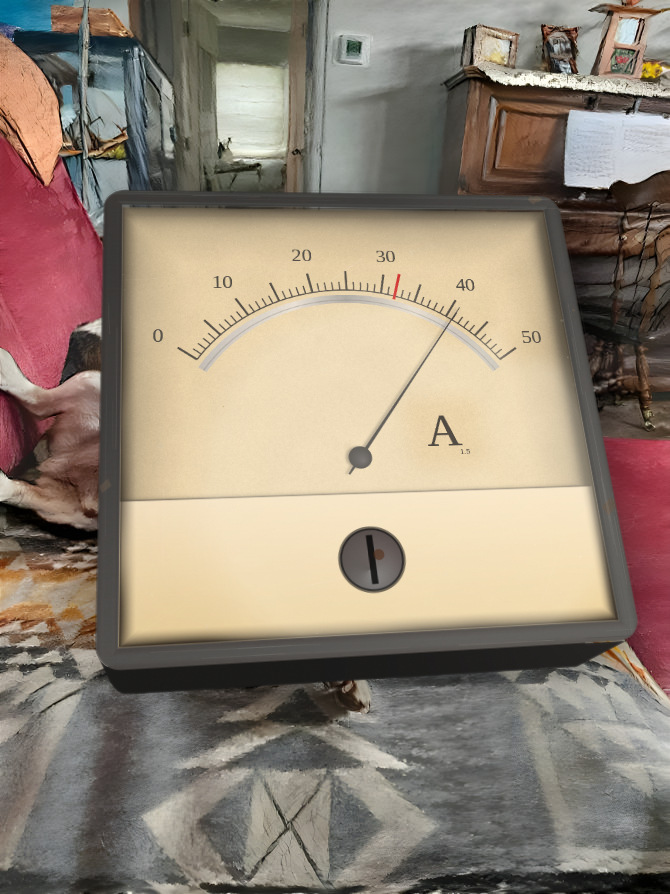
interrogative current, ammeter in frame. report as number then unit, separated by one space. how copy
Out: 41 A
